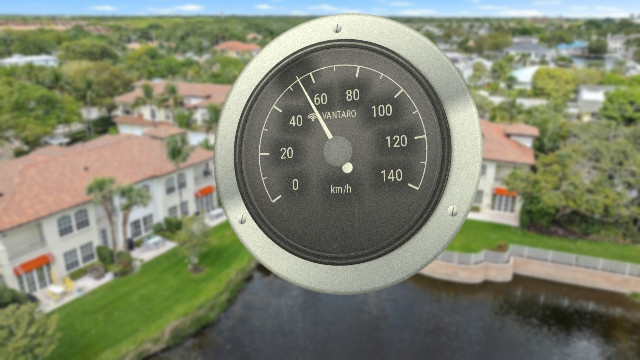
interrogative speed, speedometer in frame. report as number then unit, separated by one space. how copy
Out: 55 km/h
